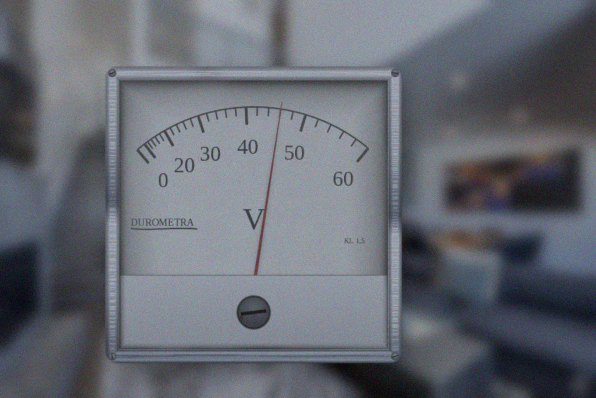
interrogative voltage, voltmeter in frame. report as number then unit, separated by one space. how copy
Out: 46 V
